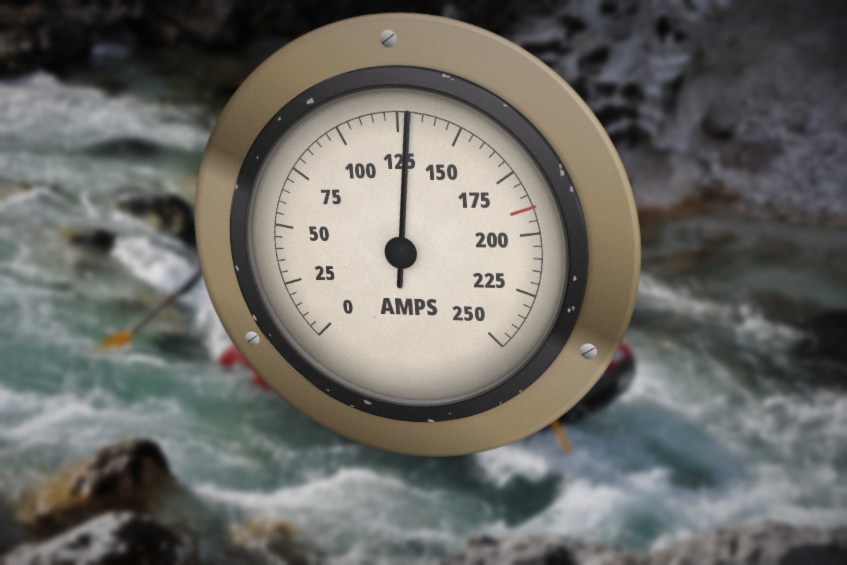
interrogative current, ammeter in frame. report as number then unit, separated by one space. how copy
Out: 130 A
